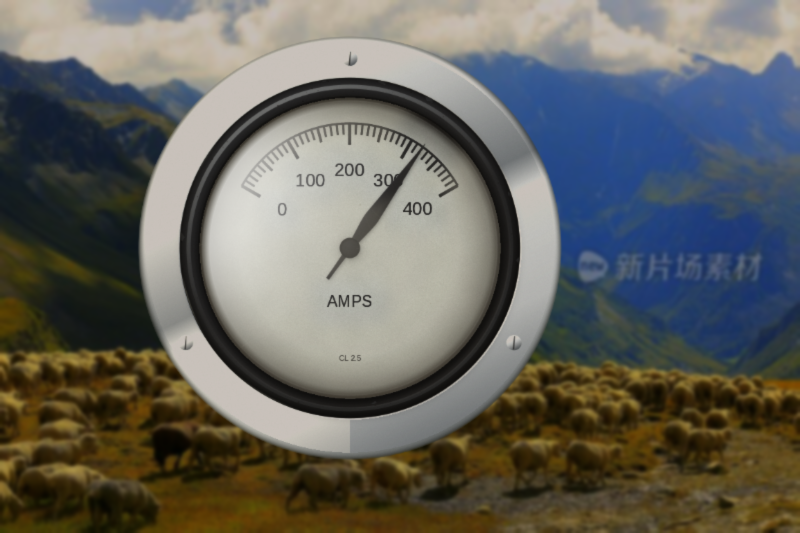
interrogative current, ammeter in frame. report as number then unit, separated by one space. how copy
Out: 320 A
